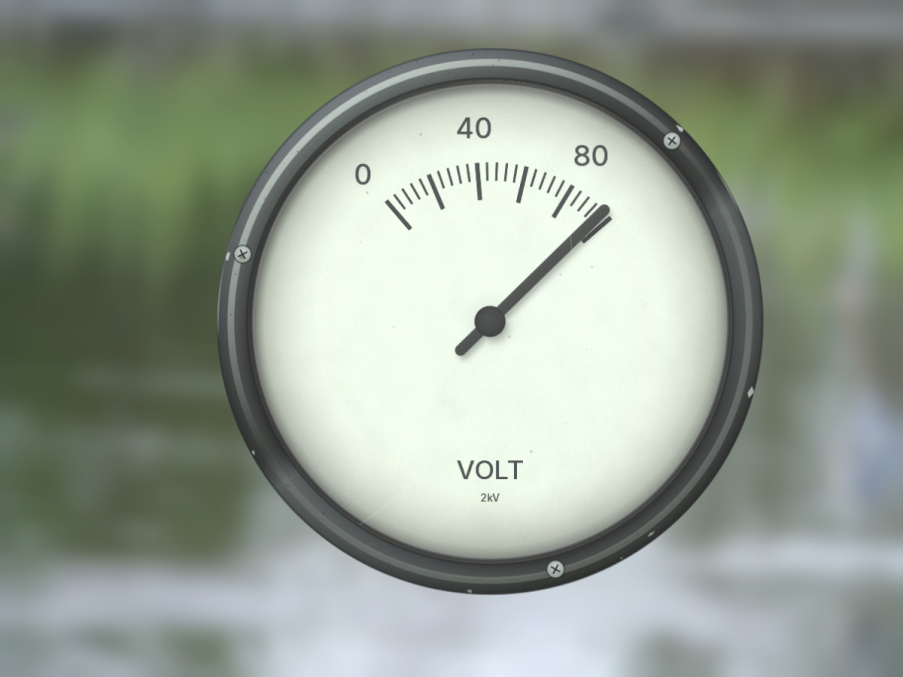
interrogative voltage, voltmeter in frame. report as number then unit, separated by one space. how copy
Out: 96 V
